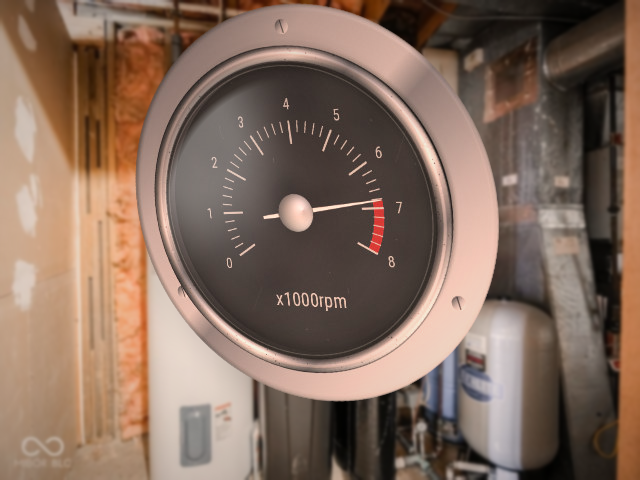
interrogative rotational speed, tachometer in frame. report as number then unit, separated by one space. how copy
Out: 6800 rpm
